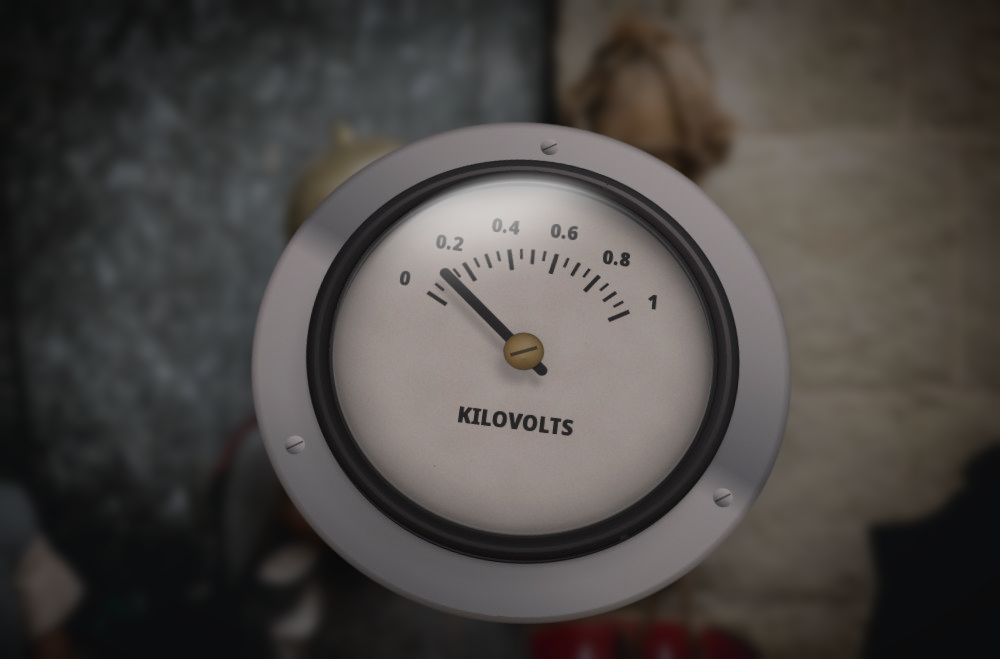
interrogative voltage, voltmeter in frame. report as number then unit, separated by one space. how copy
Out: 0.1 kV
